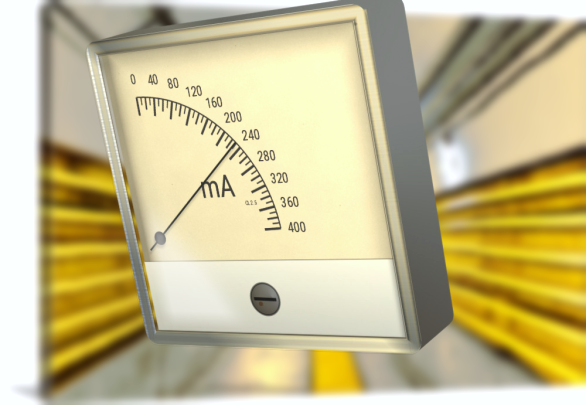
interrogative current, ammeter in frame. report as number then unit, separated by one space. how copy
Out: 230 mA
